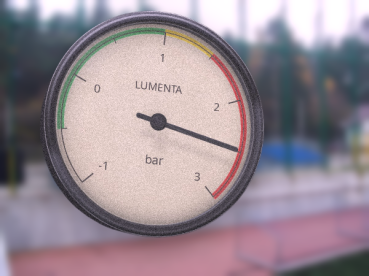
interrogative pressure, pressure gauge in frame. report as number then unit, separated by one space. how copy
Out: 2.5 bar
